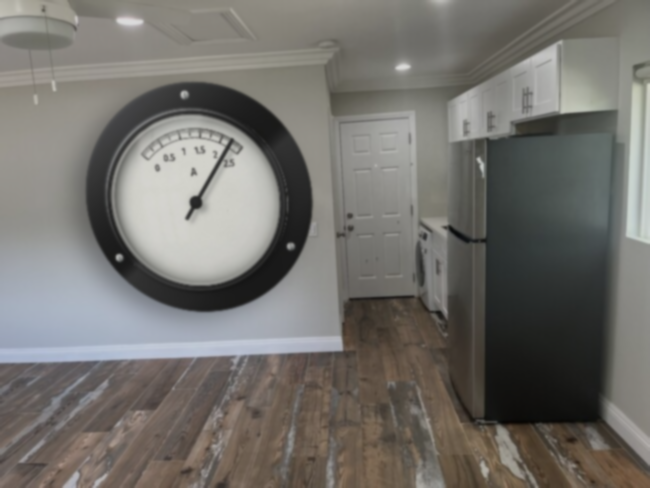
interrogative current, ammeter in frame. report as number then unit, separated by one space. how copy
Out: 2.25 A
